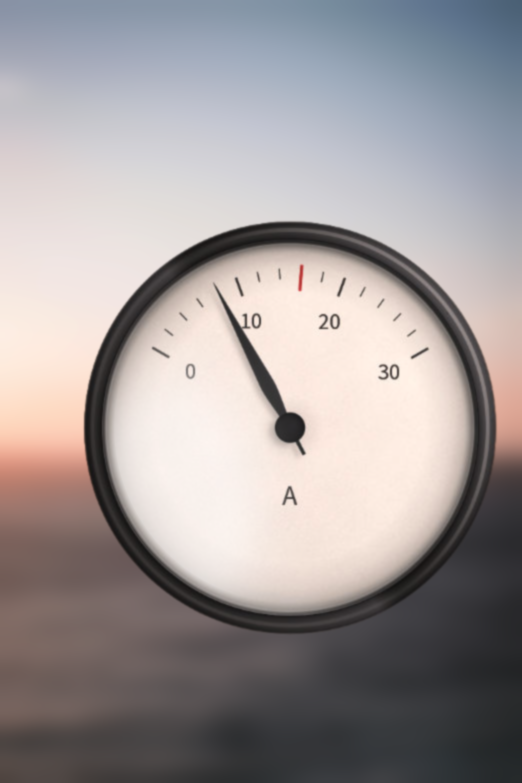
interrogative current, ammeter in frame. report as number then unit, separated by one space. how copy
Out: 8 A
